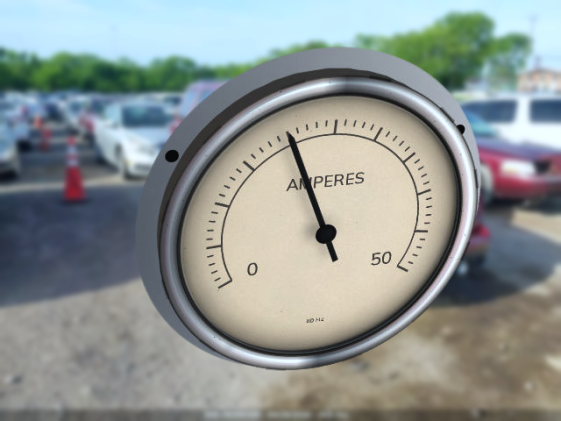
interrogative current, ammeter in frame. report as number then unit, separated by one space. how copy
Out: 20 A
